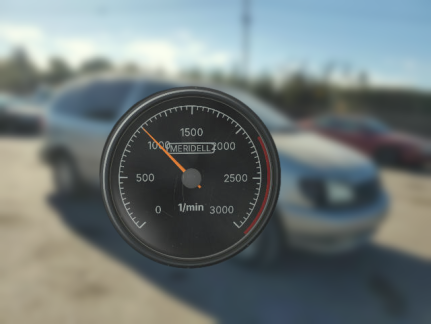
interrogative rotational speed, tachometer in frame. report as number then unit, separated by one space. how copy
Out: 1000 rpm
